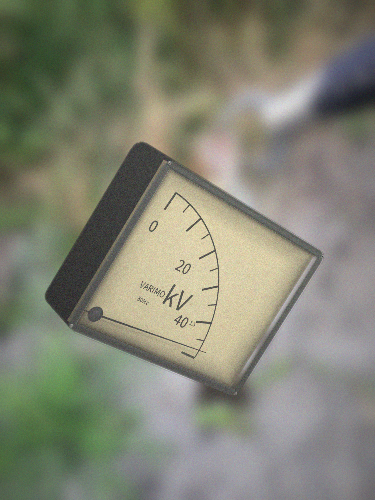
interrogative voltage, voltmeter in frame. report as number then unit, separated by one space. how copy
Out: 47.5 kV
